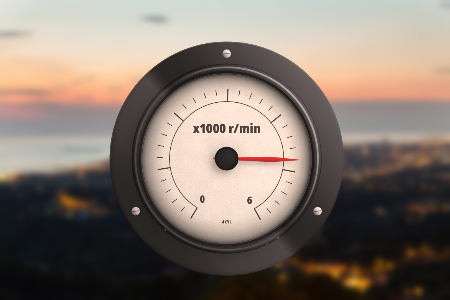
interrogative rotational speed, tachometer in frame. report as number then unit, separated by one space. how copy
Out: 4800 rpm
